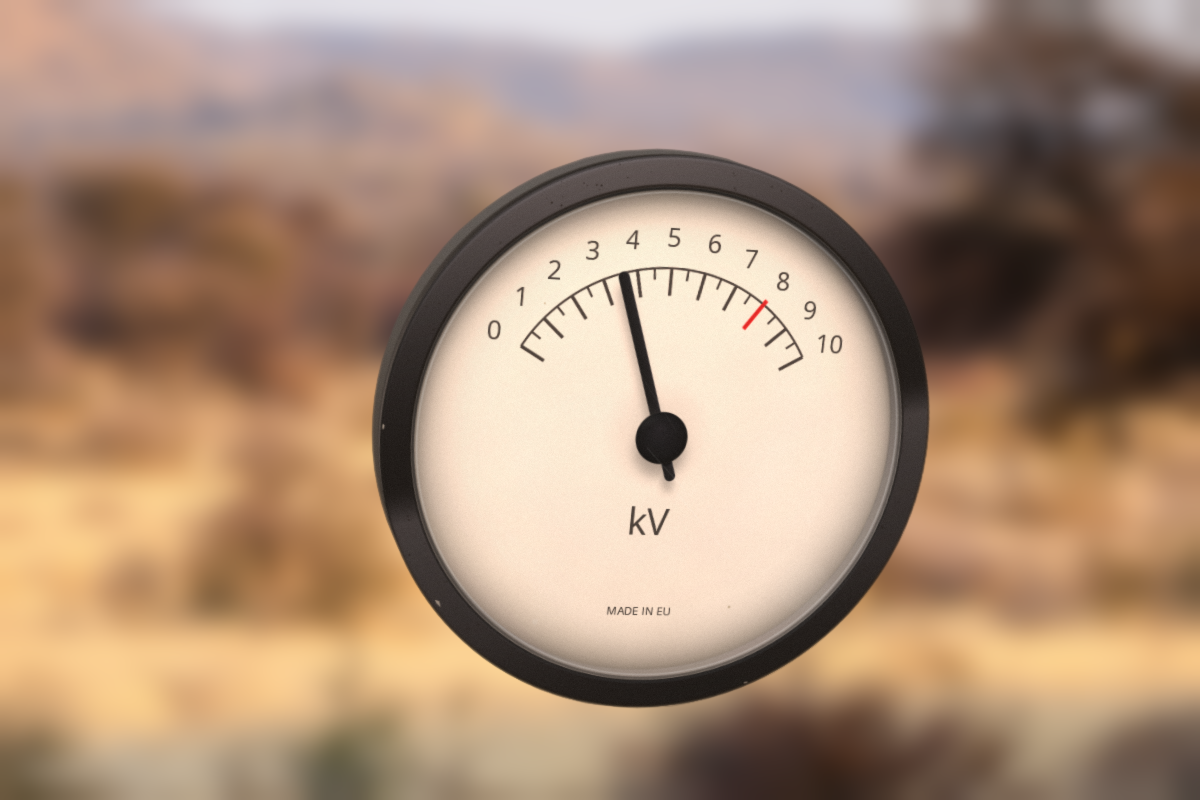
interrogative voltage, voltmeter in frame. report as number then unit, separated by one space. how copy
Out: 3.5 kV
